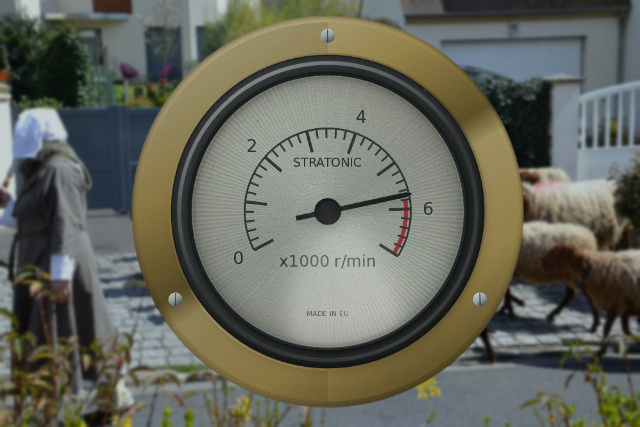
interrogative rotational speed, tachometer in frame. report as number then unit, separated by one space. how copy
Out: 5700 rpm
